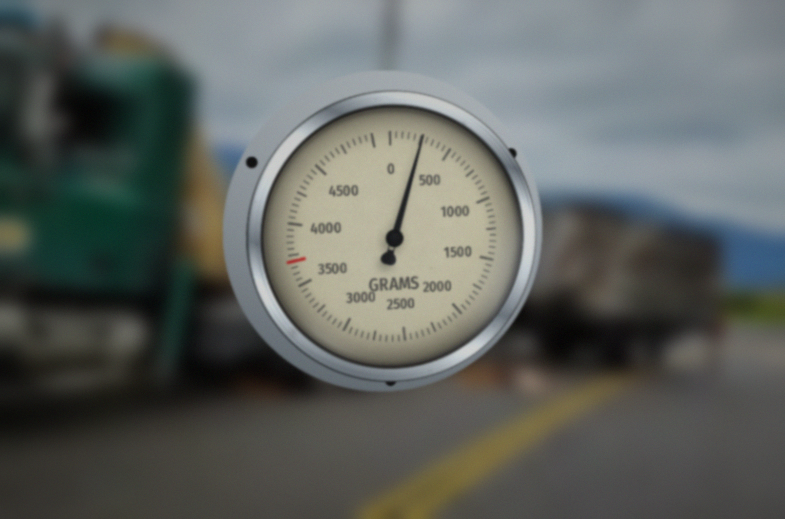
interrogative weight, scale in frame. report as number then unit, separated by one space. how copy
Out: 250 g
